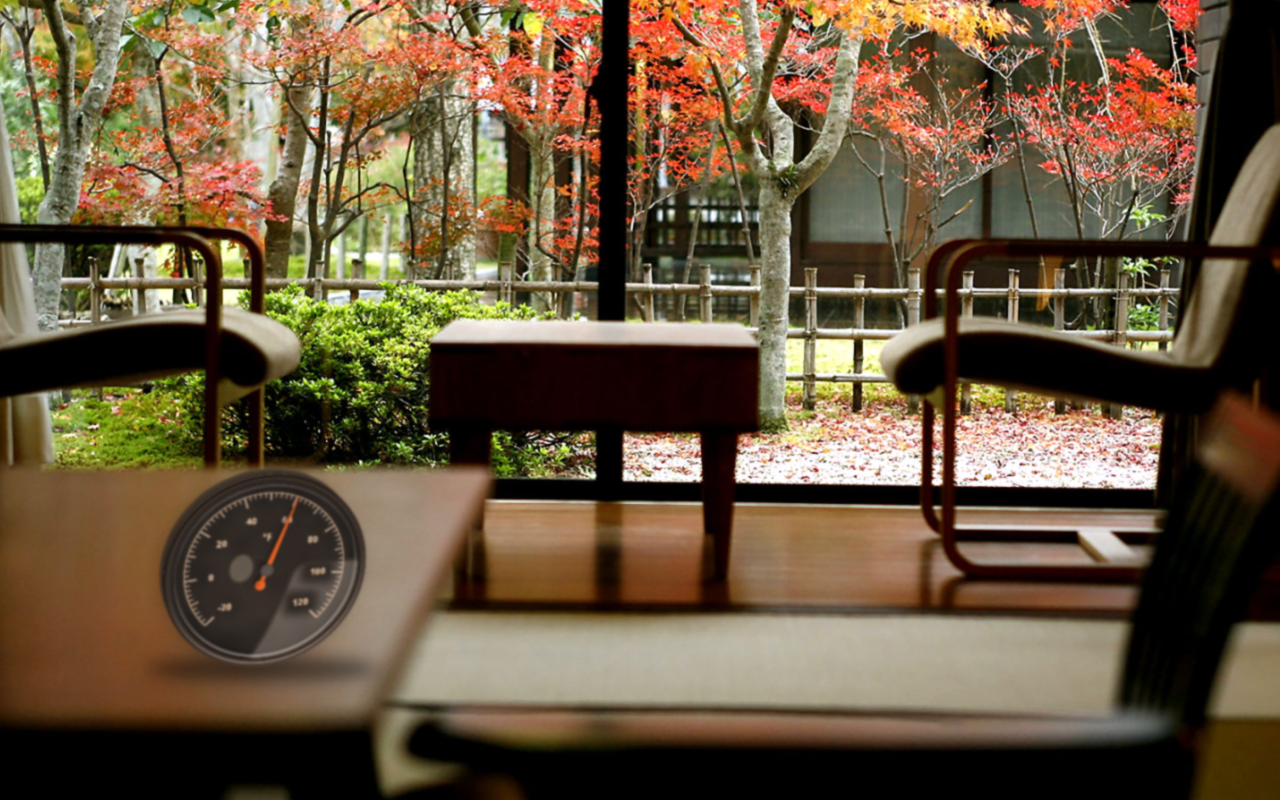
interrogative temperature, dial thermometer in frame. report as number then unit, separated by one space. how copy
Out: 60 °F
